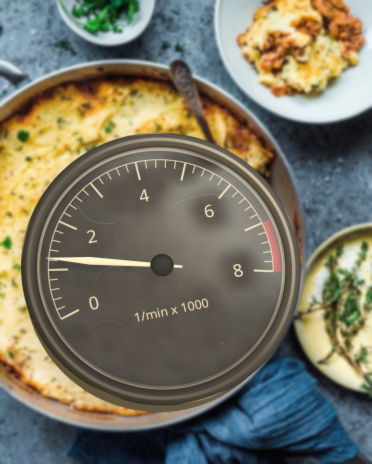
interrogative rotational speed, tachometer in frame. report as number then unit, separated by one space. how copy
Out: 1200 rpm
